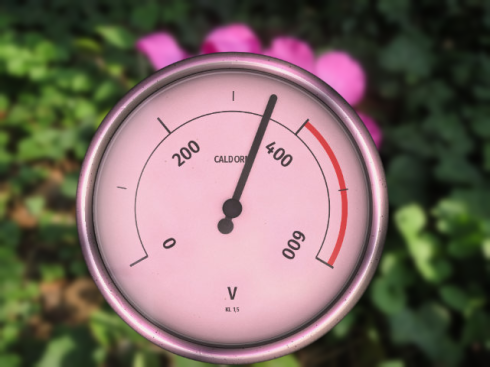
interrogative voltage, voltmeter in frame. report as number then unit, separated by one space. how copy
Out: 350 V
